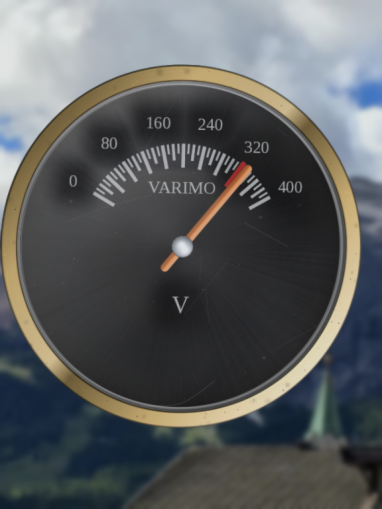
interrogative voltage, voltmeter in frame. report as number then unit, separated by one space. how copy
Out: 330 V
